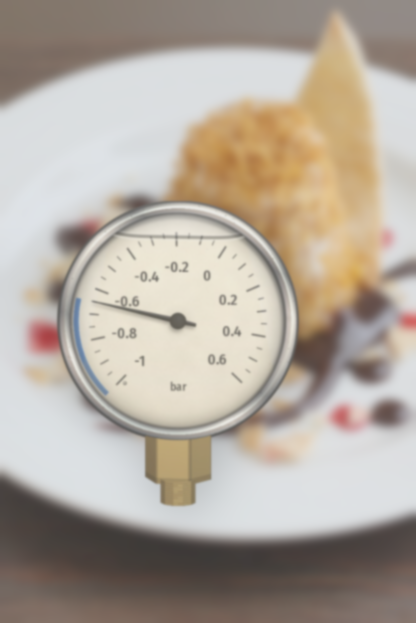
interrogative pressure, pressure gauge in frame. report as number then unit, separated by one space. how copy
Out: -0.65 bar
